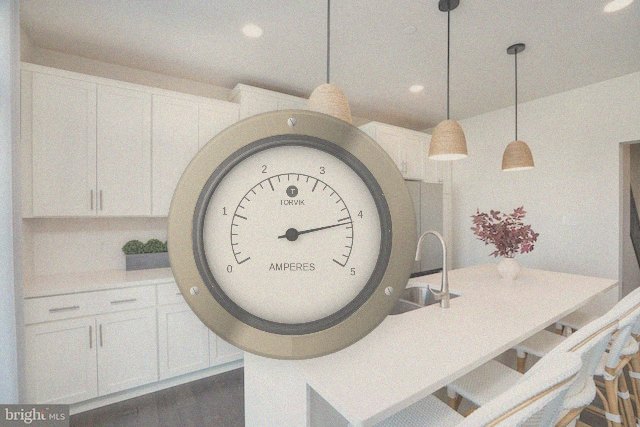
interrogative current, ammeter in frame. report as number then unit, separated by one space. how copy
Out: 4.1 A
